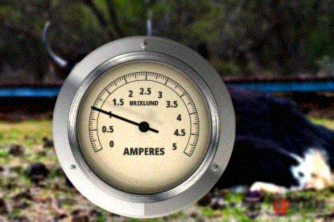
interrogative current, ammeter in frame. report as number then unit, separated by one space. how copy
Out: 1 A
